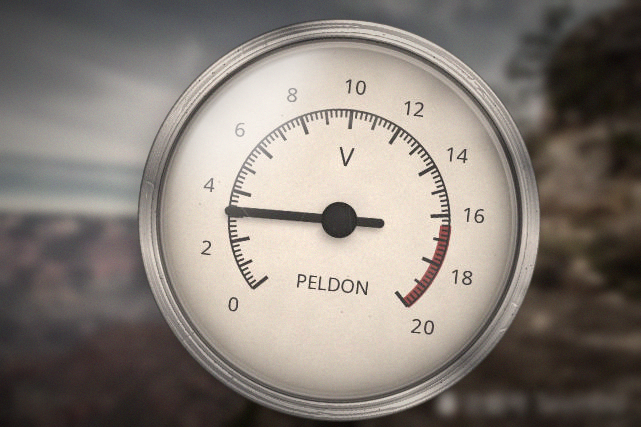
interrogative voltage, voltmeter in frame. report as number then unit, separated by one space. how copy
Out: 3.2 V
